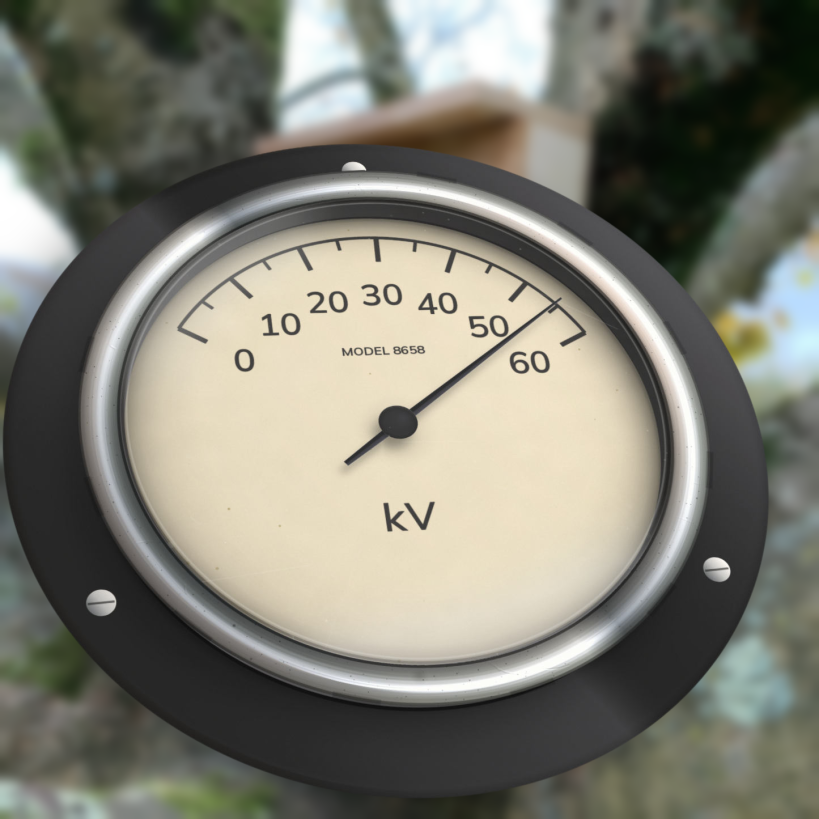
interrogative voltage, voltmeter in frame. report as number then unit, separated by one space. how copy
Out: 55 kV
